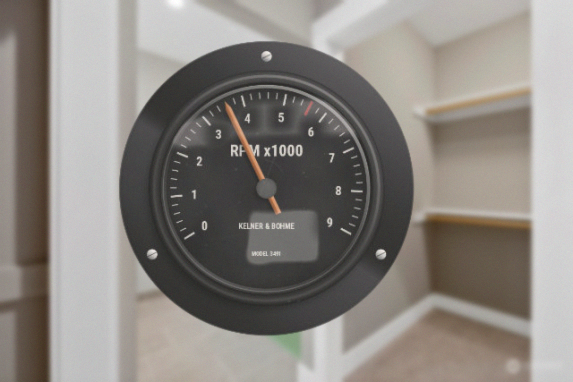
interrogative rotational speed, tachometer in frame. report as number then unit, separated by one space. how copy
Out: 3600 rpm
